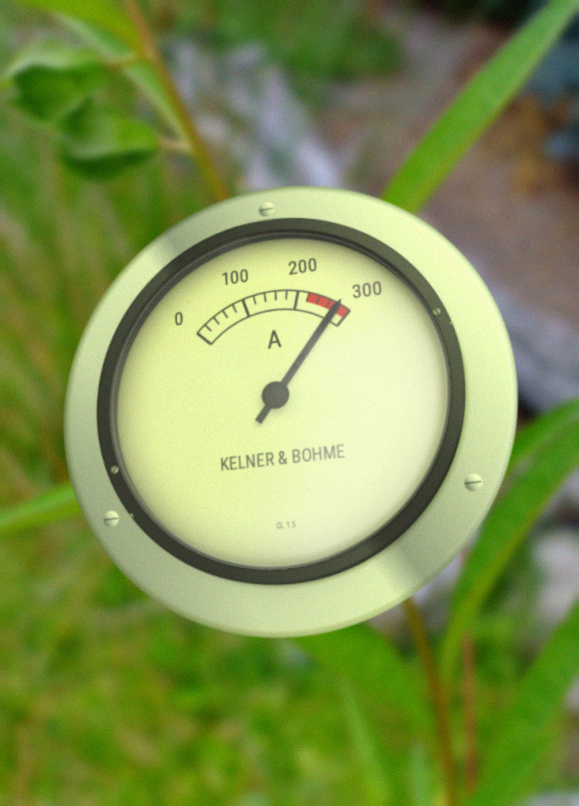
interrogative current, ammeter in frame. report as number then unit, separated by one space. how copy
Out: 280 A
